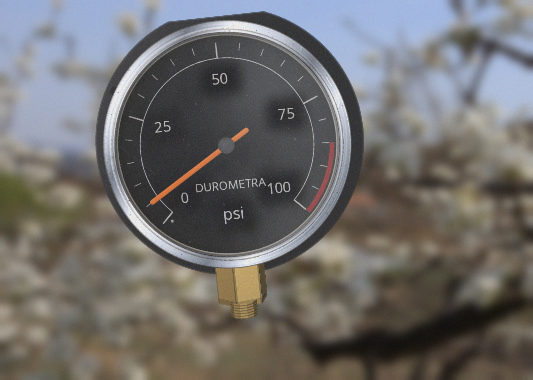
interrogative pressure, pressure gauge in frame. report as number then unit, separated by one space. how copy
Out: 5 psi
